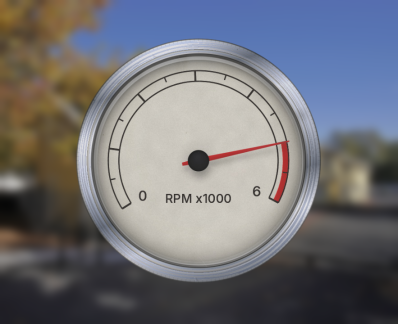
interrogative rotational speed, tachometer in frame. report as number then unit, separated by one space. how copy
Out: 5000 rpm
